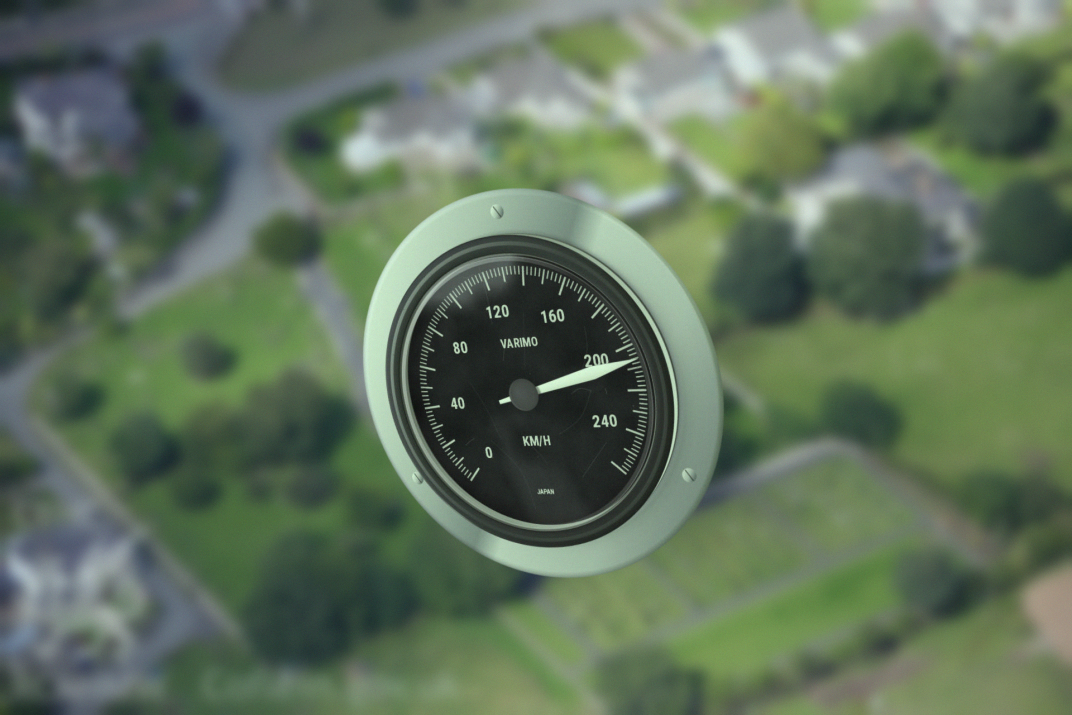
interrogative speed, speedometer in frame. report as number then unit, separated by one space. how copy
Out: 206 km/h
